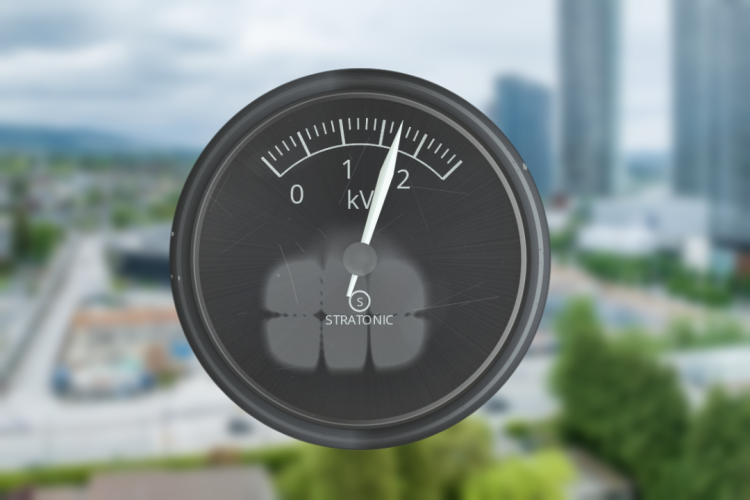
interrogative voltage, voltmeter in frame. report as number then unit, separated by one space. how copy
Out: 1.7 kV
